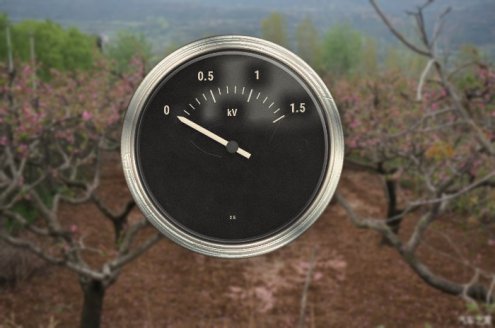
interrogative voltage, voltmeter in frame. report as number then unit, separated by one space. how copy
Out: 0 kV
